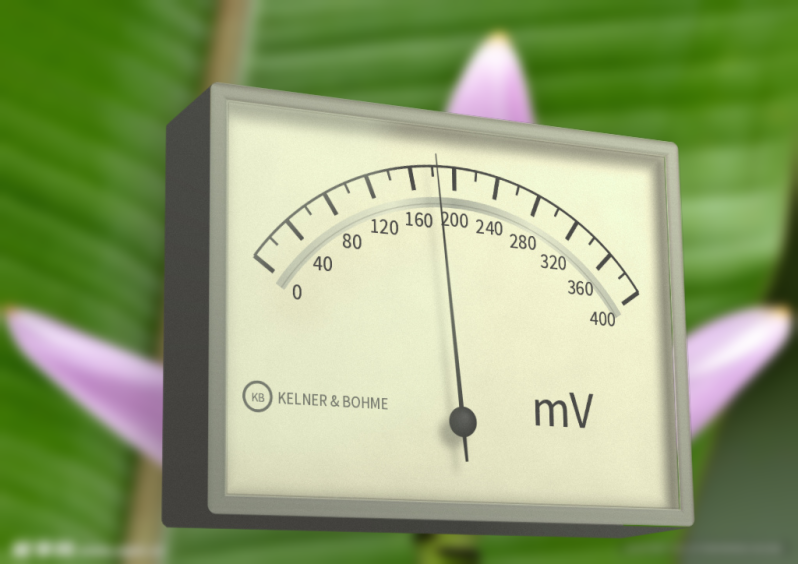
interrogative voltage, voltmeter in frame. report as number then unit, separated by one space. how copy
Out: 180 mV
